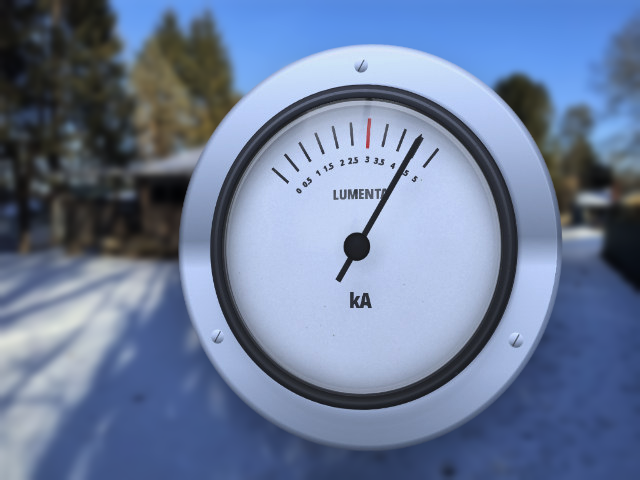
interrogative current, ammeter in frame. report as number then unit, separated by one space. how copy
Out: 4.5 kA
